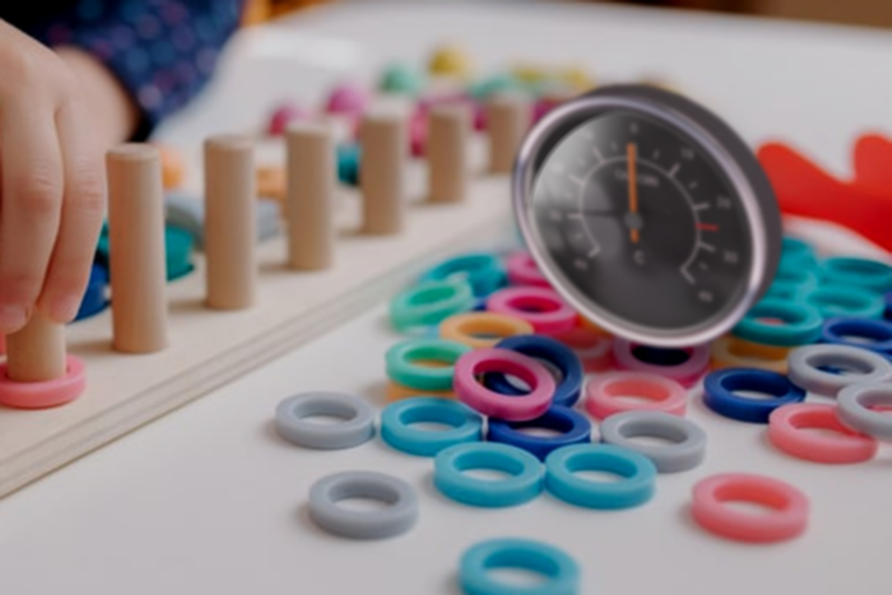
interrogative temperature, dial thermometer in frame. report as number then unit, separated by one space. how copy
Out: 0 °C
